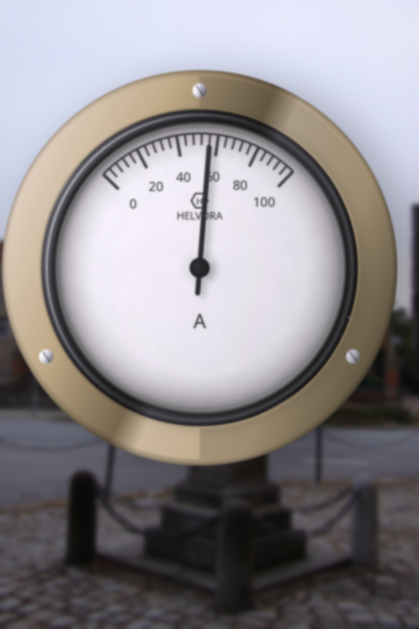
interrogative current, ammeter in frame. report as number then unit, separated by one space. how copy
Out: 56 A
